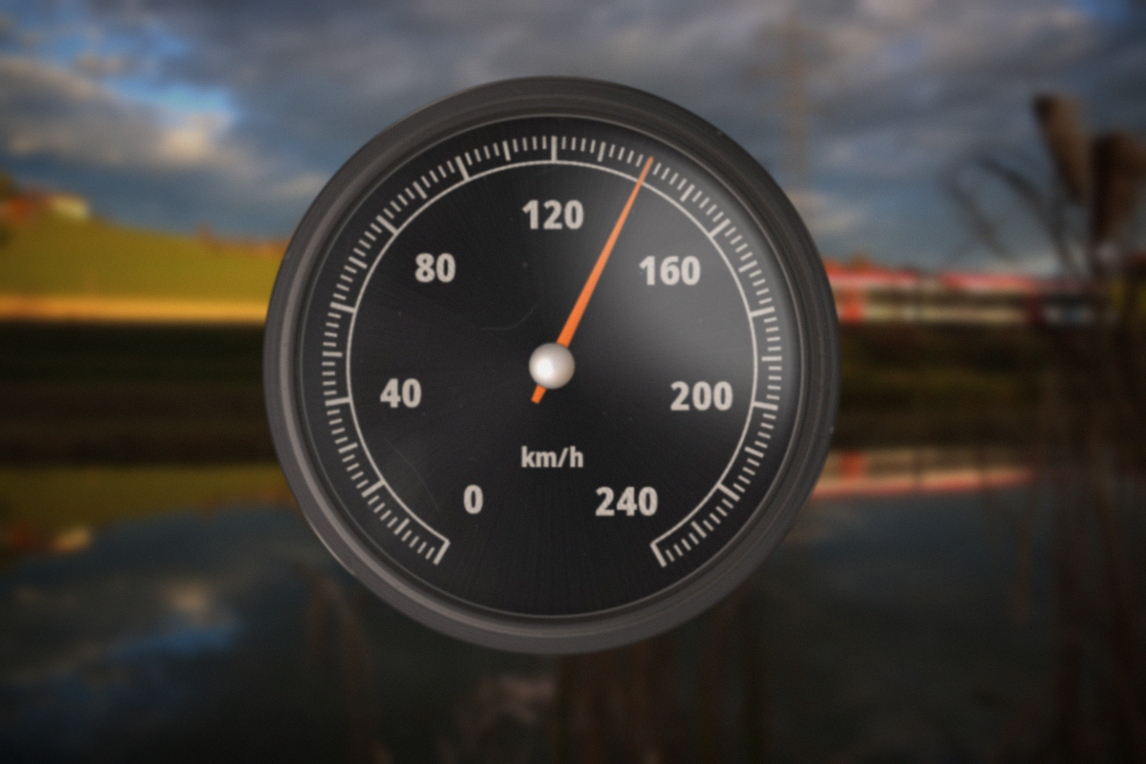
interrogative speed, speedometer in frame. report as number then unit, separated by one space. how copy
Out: 140 km/h
